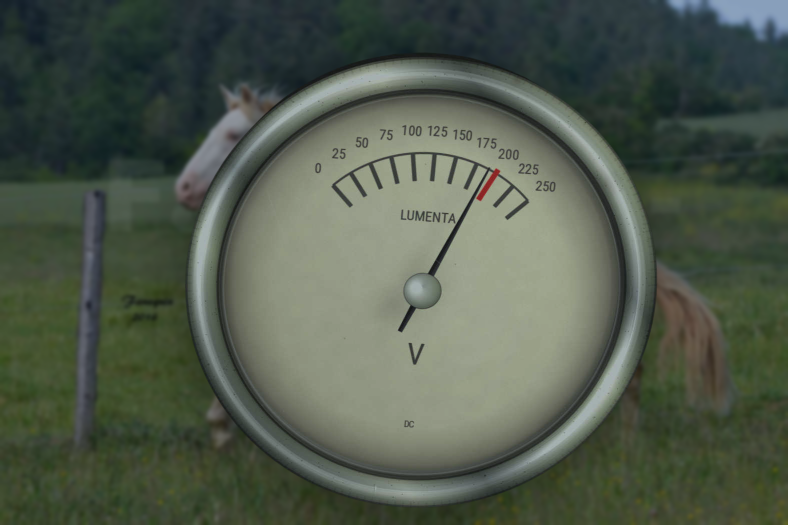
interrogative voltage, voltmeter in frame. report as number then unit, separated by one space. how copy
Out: 187.5 V
